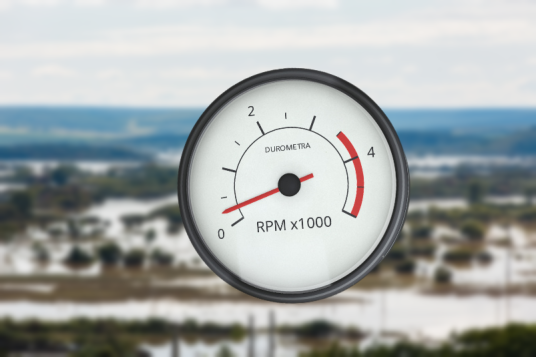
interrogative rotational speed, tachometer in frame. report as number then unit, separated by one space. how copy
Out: 250 rpm
